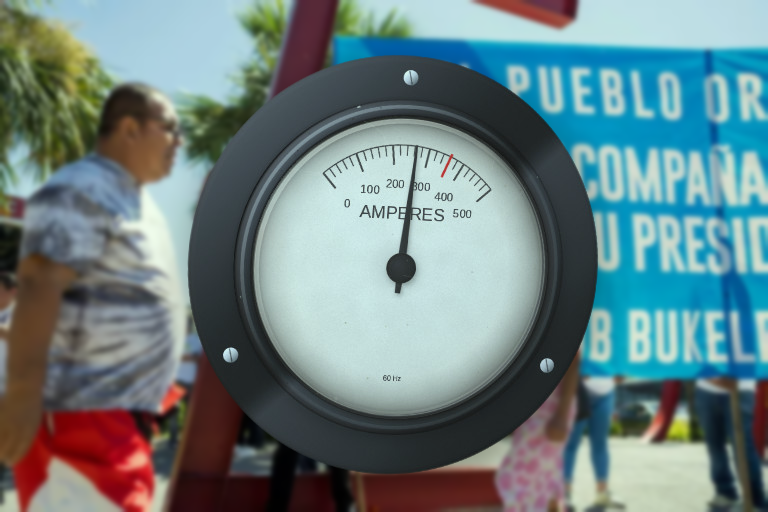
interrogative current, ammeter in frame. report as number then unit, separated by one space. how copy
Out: 260 A
